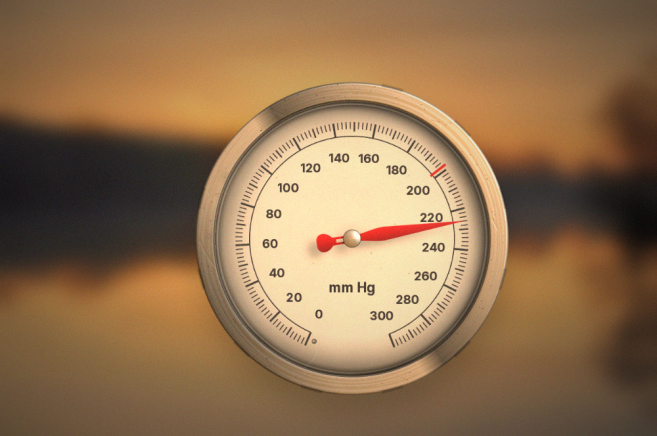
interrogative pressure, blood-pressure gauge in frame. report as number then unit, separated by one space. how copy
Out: 226 mmHg
